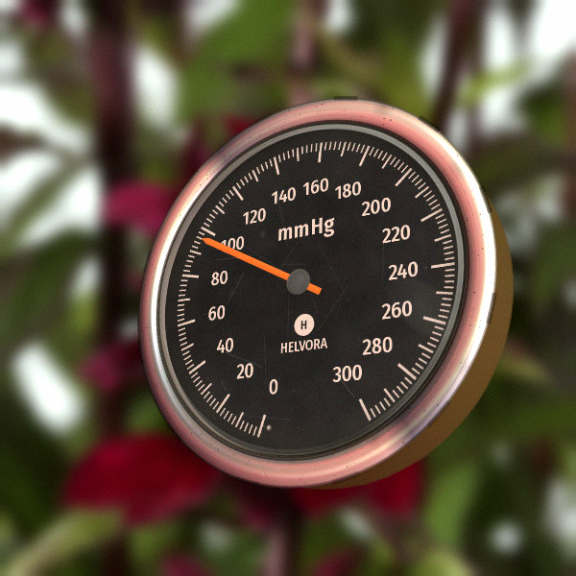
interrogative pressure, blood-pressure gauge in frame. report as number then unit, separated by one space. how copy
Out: 96 mmHg
